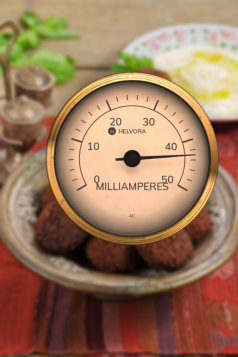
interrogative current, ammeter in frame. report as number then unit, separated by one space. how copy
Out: 43 mA
